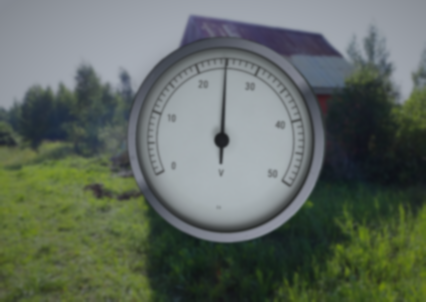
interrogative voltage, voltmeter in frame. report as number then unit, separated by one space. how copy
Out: 25 V
